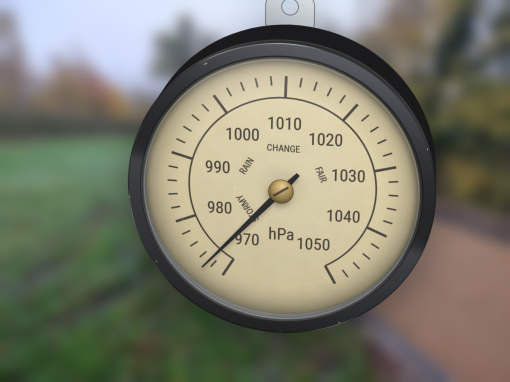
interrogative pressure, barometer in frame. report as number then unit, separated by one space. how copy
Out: 973 hPa
